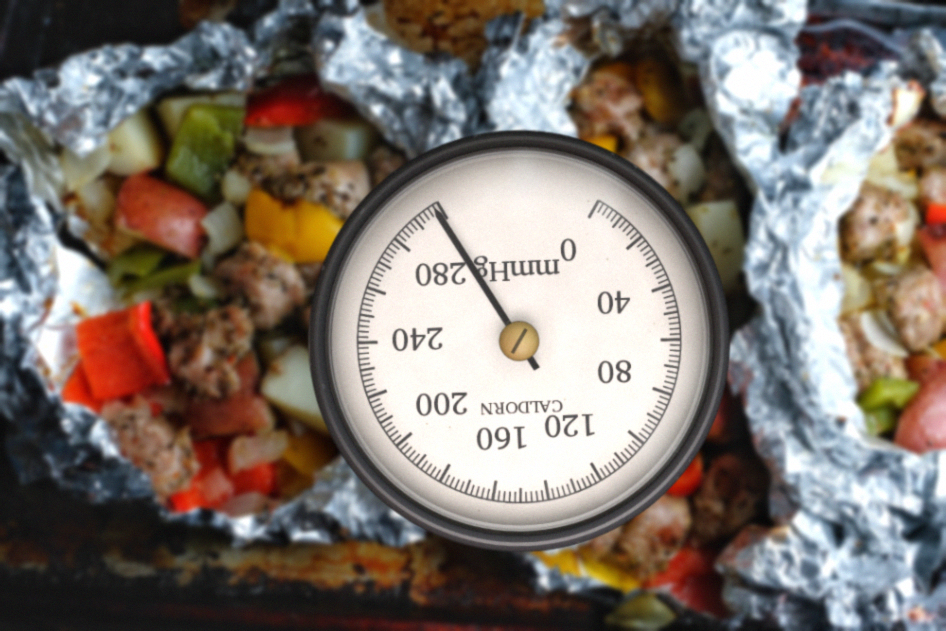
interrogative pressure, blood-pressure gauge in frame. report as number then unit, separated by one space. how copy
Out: 298 mmHg
